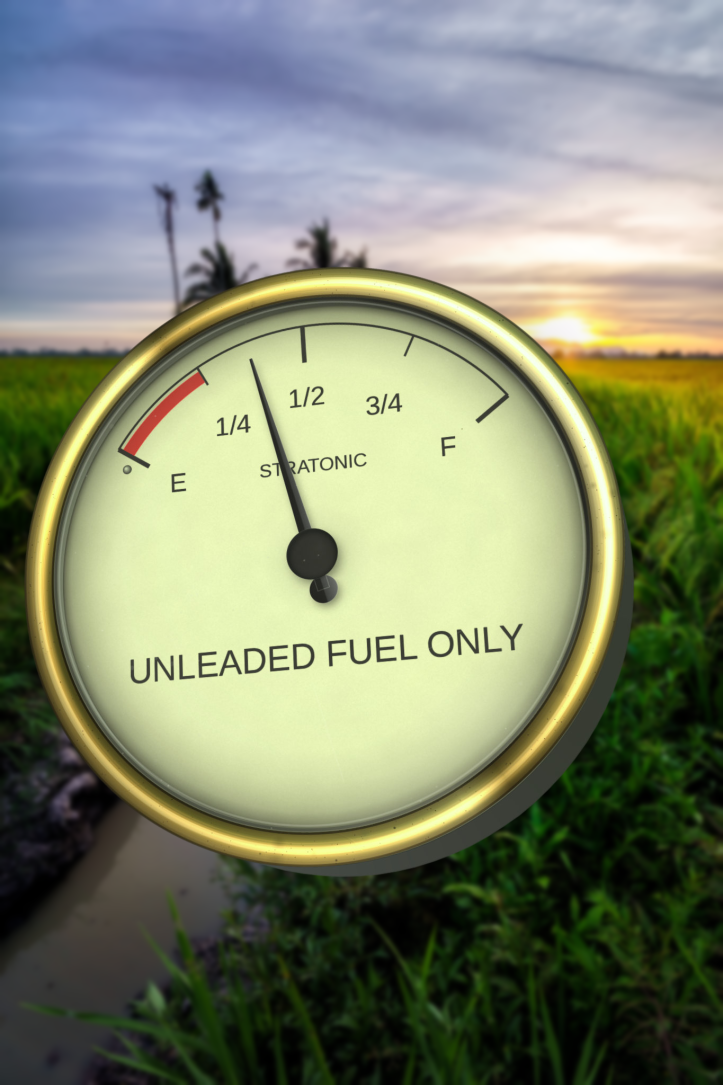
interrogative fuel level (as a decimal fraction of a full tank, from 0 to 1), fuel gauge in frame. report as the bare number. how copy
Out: 0.375
